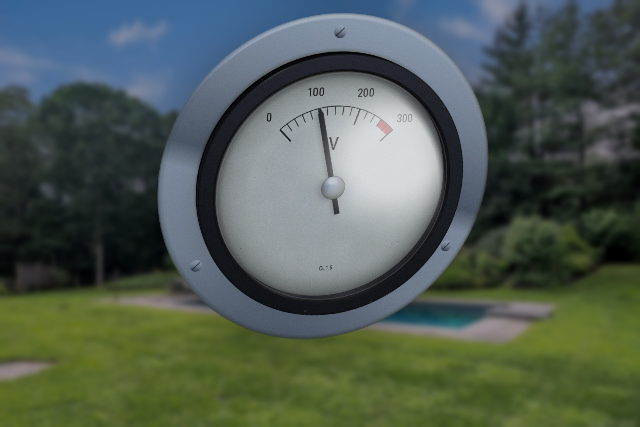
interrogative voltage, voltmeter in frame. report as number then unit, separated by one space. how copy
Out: 100 V
